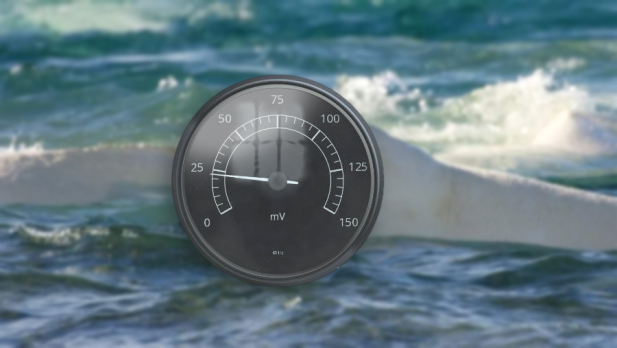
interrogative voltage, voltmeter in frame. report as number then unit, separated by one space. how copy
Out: 22.5 mV
